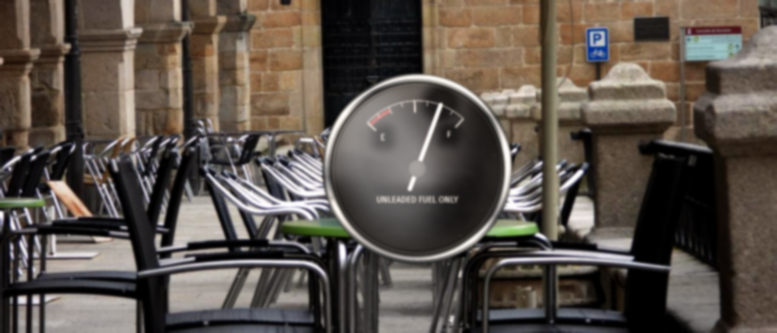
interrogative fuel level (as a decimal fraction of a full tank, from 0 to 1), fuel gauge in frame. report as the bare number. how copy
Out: 0.75
